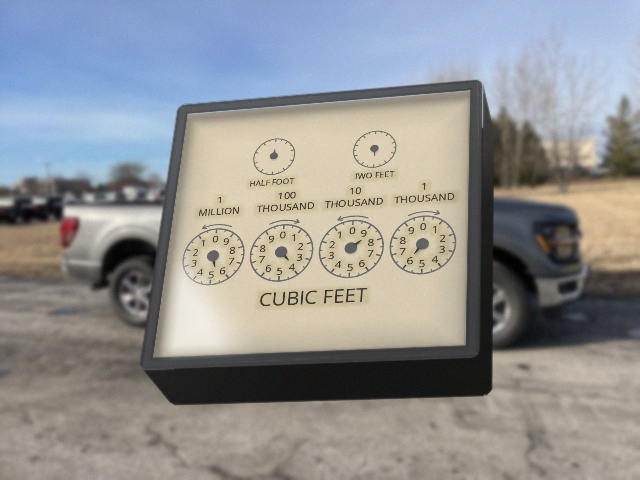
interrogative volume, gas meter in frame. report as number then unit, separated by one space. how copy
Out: 538600 ft³
